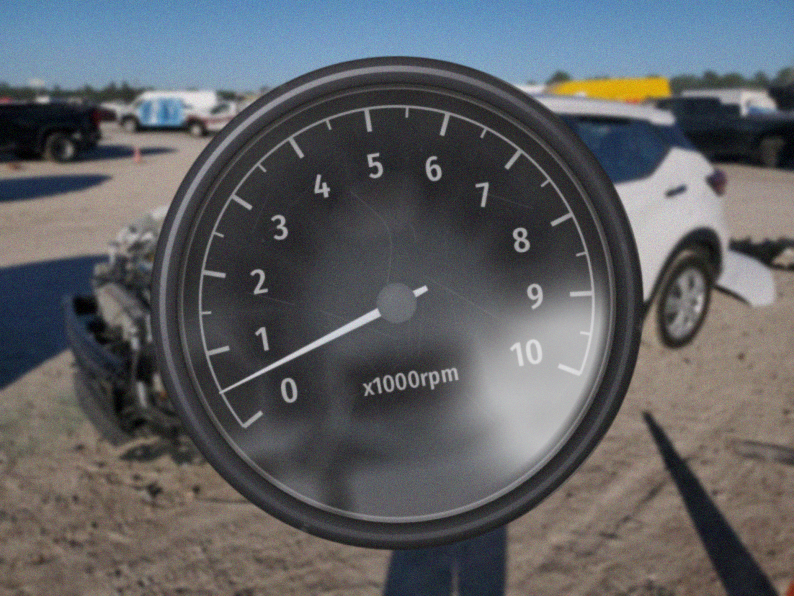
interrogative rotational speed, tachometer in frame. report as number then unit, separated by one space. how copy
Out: 500 rpm
